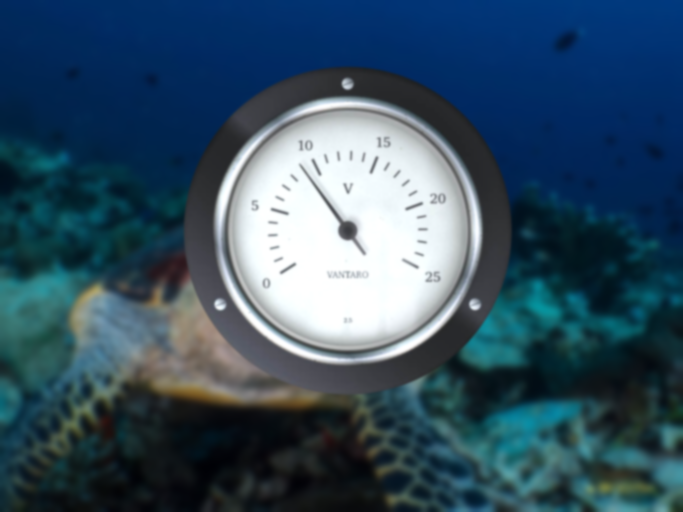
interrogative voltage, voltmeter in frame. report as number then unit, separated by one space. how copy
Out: 9 V
